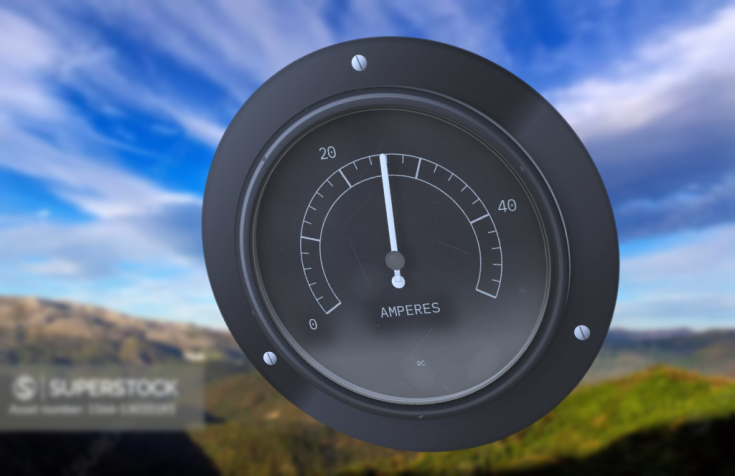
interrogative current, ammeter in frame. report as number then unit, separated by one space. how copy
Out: 26 A
